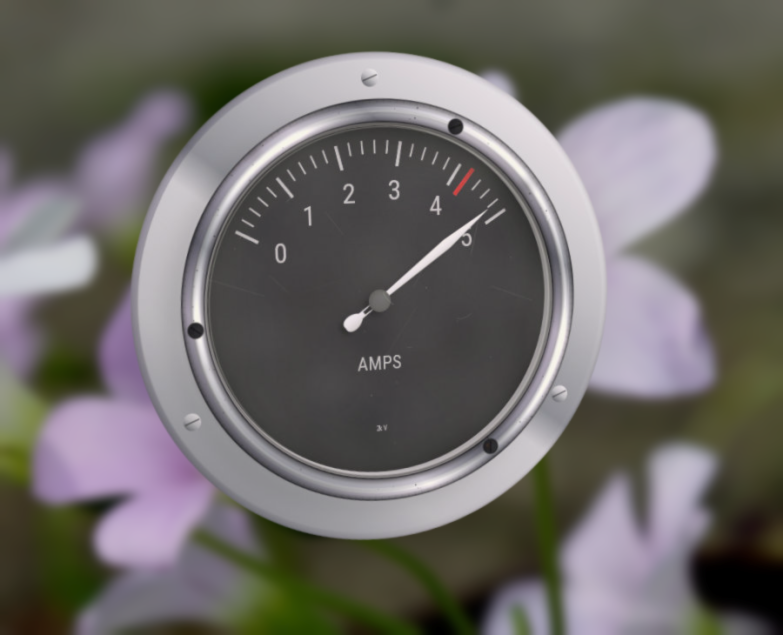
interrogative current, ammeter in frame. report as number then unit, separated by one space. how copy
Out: 4.8 A
